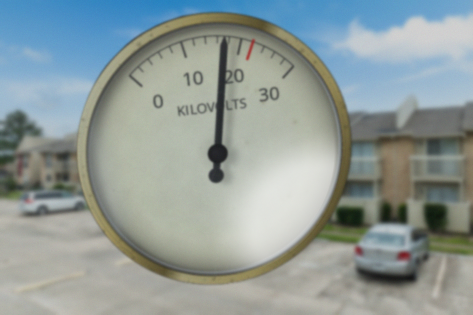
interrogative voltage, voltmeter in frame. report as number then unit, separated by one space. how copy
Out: 17 kV
